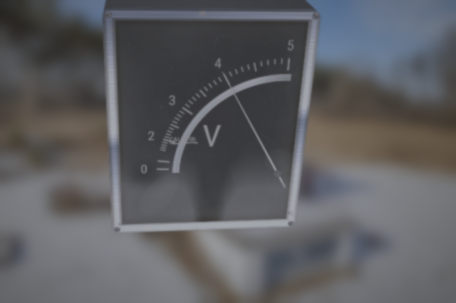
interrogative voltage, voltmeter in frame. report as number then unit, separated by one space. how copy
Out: 4 V
